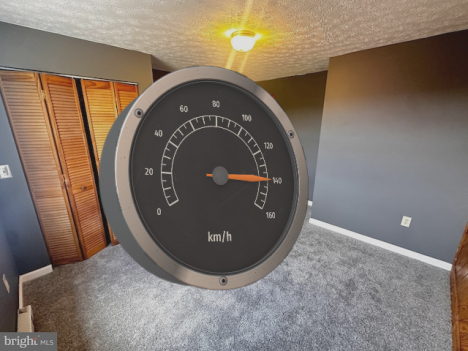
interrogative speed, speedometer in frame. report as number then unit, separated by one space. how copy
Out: 140 km/h
